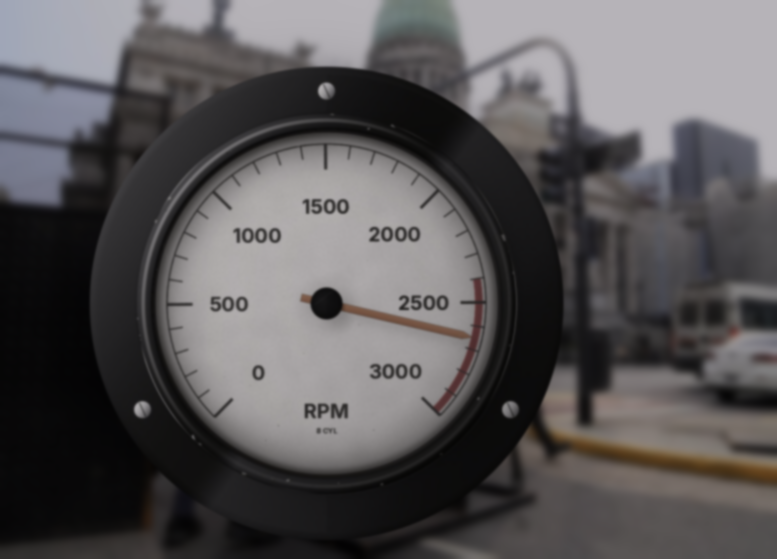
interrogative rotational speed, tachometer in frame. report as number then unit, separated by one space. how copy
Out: 2650 rpm
